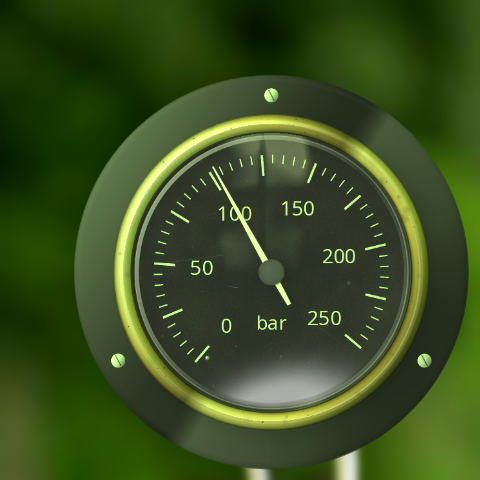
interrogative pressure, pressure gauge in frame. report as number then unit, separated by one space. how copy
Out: 102.5 bar
